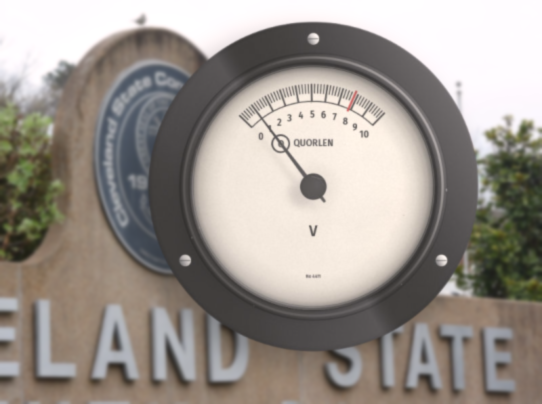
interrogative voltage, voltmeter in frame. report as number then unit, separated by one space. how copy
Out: 1 V
